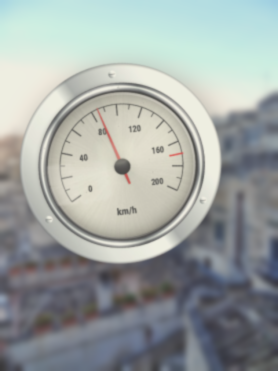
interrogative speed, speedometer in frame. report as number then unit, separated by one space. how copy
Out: 85 km/h
